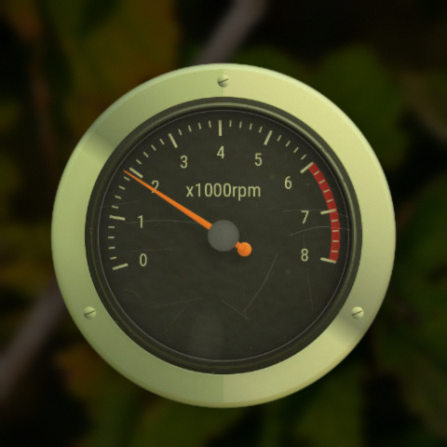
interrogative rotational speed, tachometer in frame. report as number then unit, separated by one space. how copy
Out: 1900 rpm
